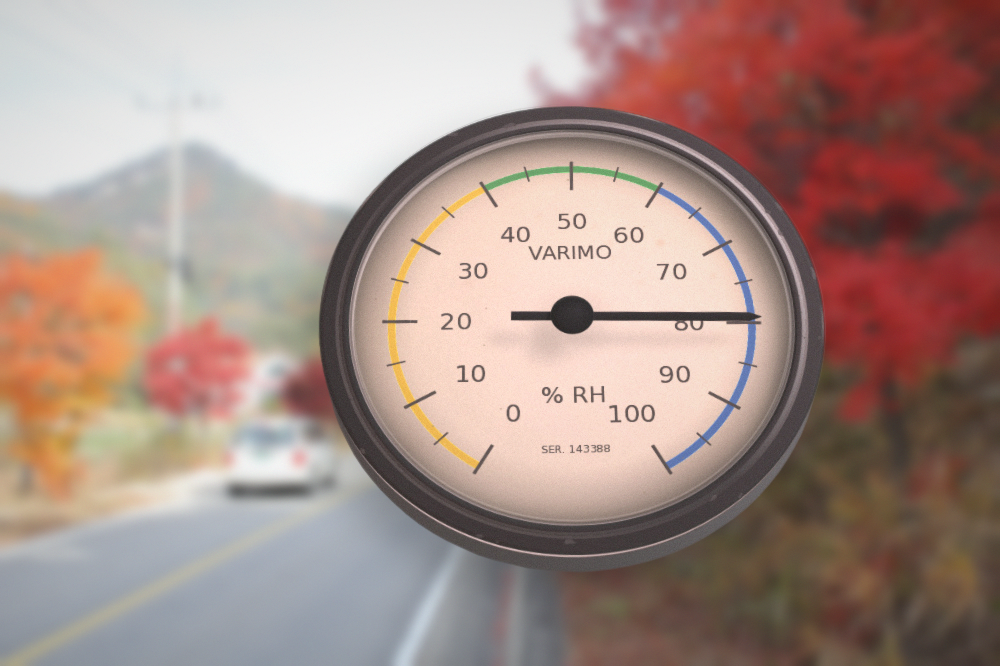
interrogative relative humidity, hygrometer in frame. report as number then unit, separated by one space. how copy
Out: 80 %
